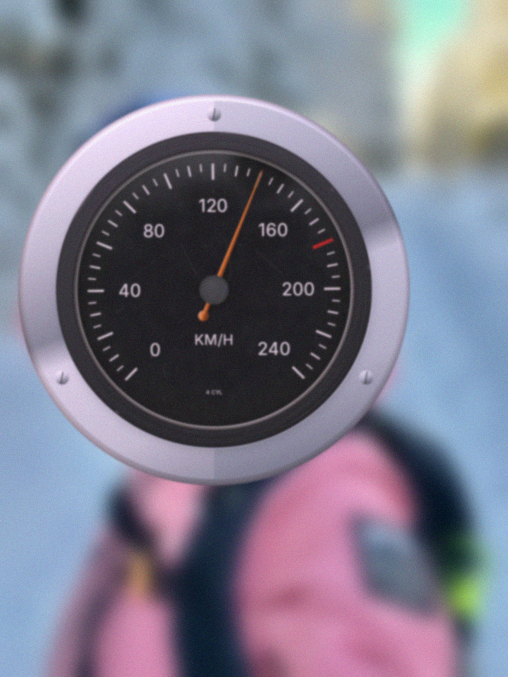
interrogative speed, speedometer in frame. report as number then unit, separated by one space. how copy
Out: 140 km/h
